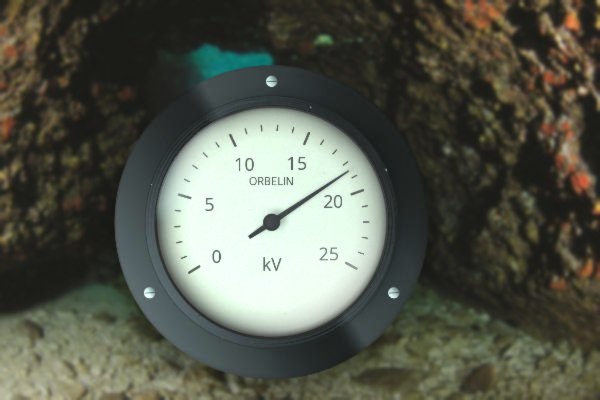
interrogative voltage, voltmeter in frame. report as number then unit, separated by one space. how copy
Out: 18.5 kV
